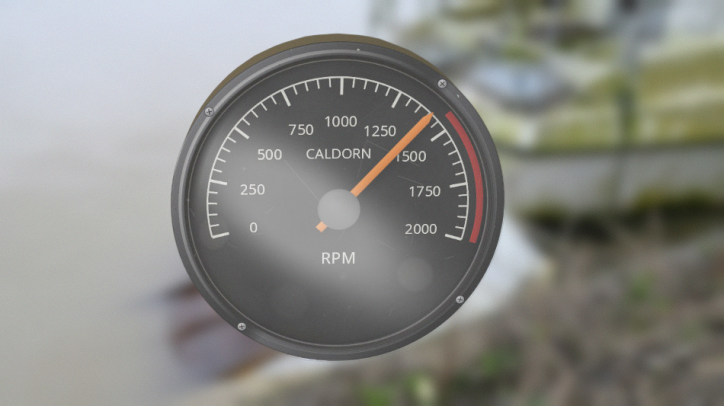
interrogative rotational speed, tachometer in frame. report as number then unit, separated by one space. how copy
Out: 1400 rpm
